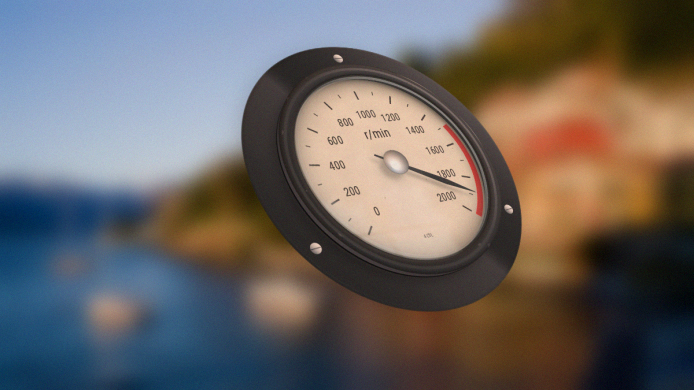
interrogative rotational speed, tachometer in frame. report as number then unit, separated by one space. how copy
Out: 1900 rpm
